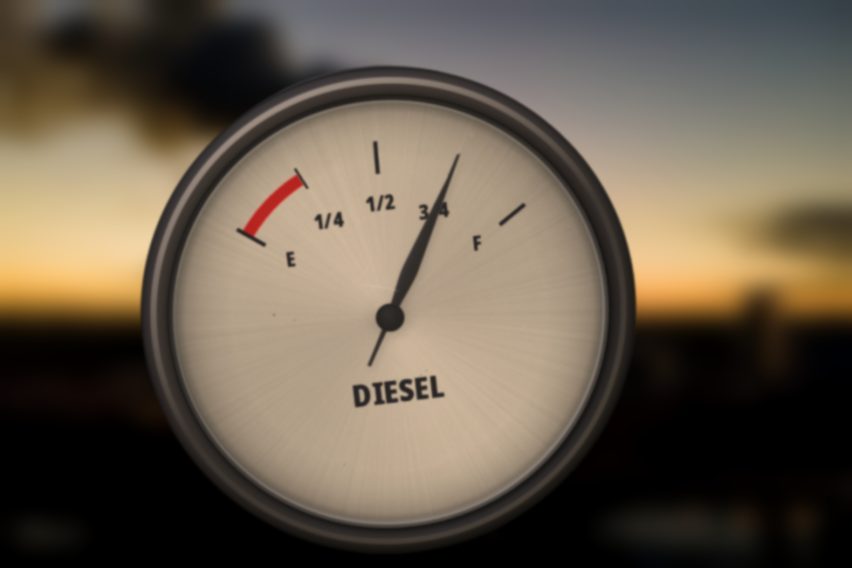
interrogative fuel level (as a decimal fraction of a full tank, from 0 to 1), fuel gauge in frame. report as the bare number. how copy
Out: 0.75
